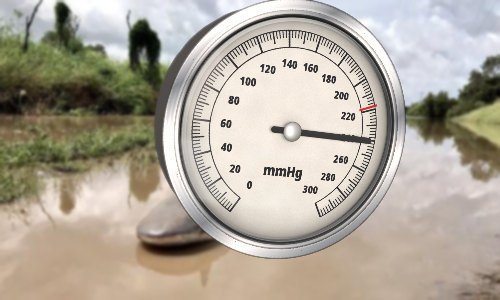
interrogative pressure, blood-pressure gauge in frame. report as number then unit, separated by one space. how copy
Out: 240 mmHg
